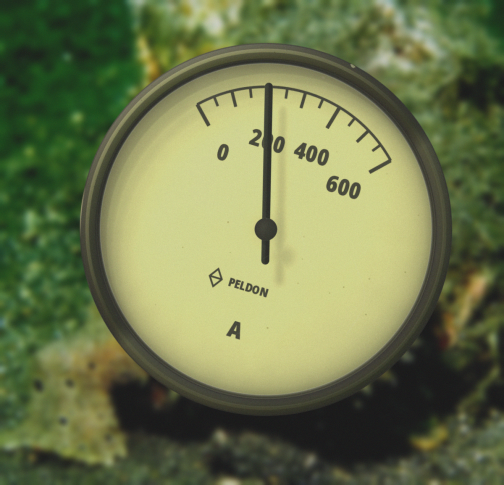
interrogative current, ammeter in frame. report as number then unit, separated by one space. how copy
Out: 200 A
